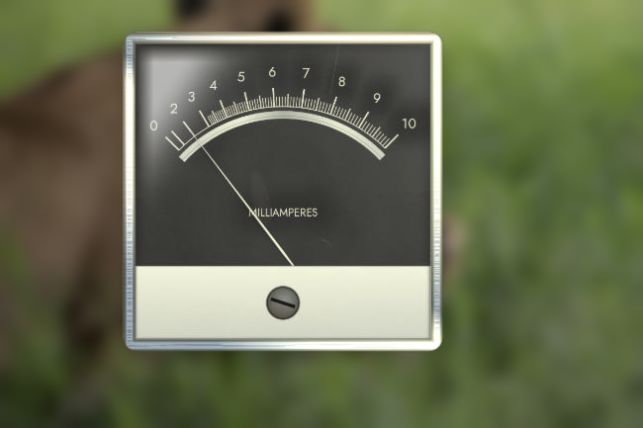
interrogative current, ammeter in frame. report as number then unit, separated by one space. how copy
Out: 2 mA
